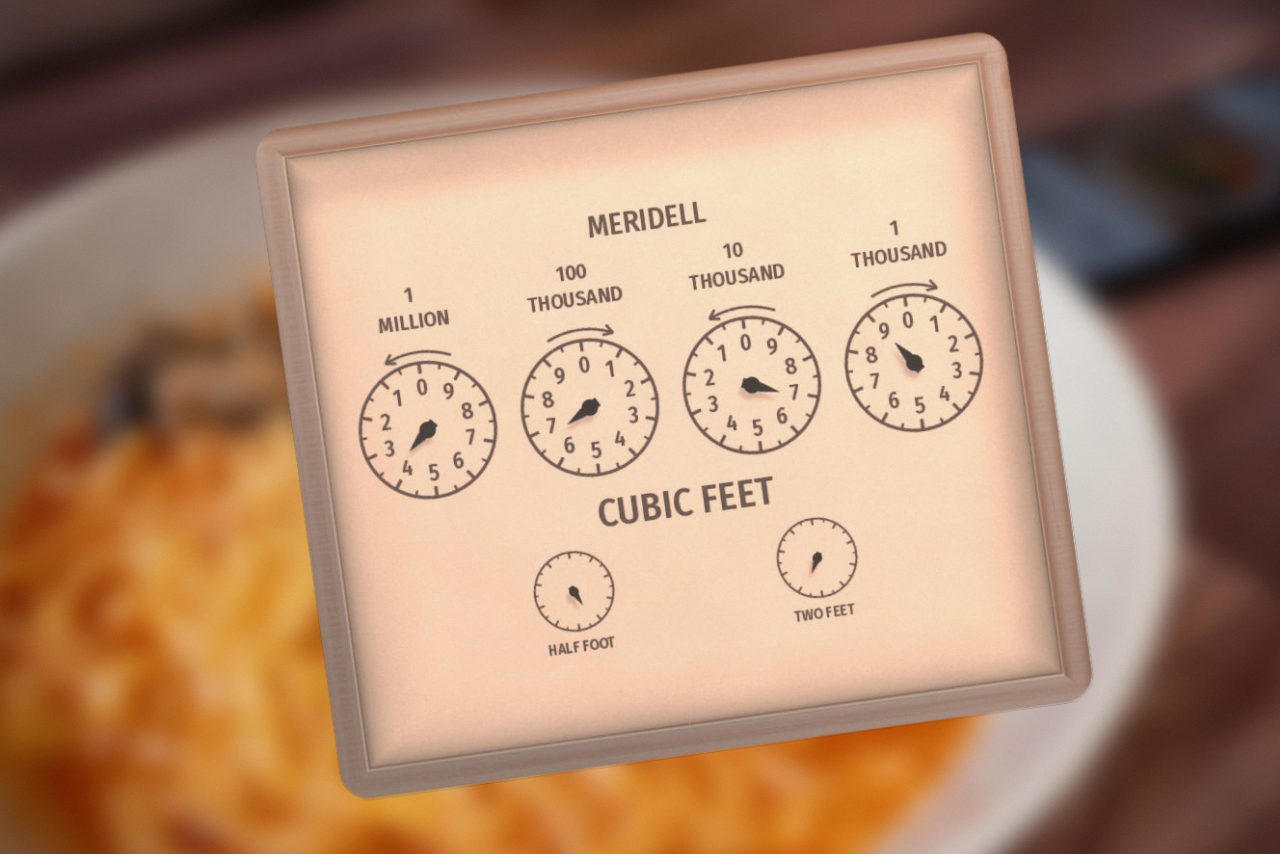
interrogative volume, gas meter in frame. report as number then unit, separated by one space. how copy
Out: 366900 ft³
